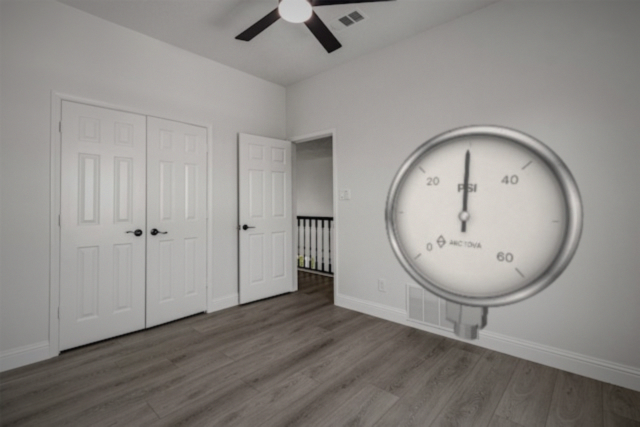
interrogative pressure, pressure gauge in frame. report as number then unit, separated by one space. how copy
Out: 30 psi
